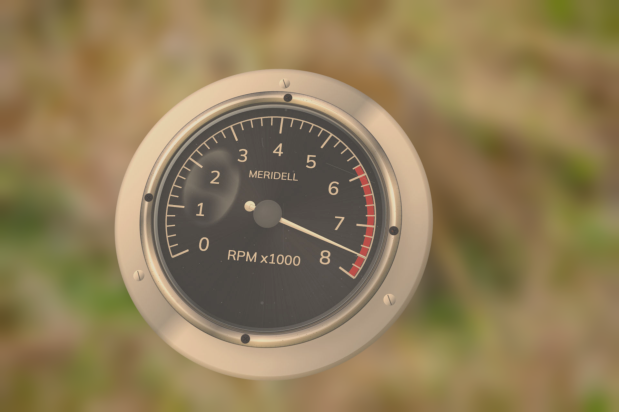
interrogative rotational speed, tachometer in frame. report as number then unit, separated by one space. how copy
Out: 7600 rpm
